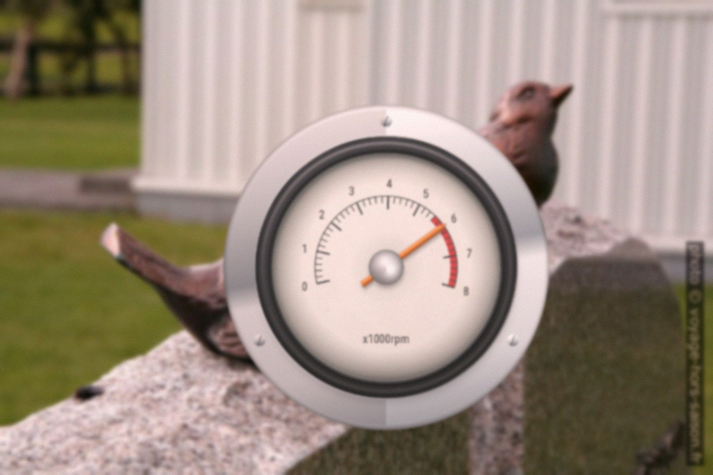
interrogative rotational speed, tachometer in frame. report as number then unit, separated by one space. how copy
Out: 6000 rpm
